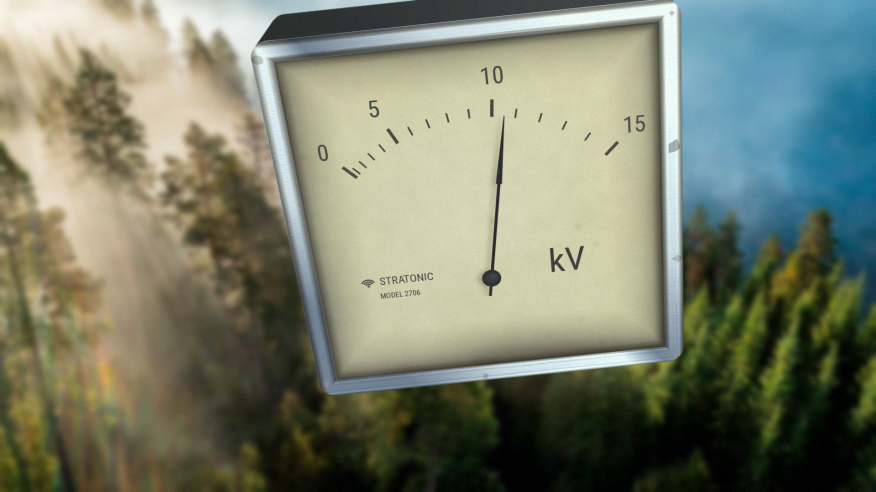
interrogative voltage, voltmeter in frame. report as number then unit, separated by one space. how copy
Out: 10.5 kV
